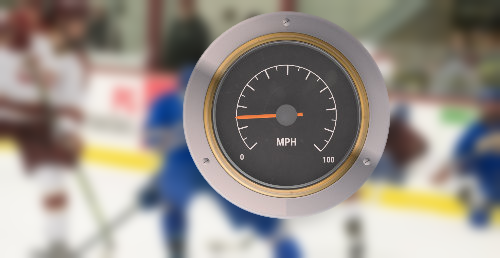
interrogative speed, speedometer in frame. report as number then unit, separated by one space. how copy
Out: 15 mph
